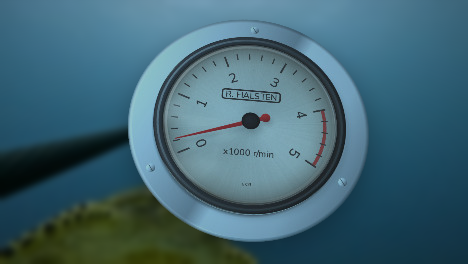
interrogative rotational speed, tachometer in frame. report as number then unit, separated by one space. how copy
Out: 200 rpm
